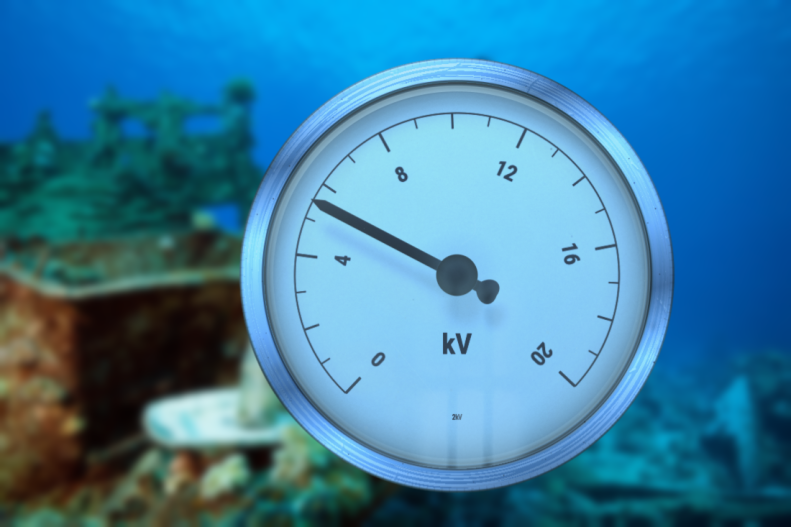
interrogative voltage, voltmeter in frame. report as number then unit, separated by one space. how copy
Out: 5.5 kV
